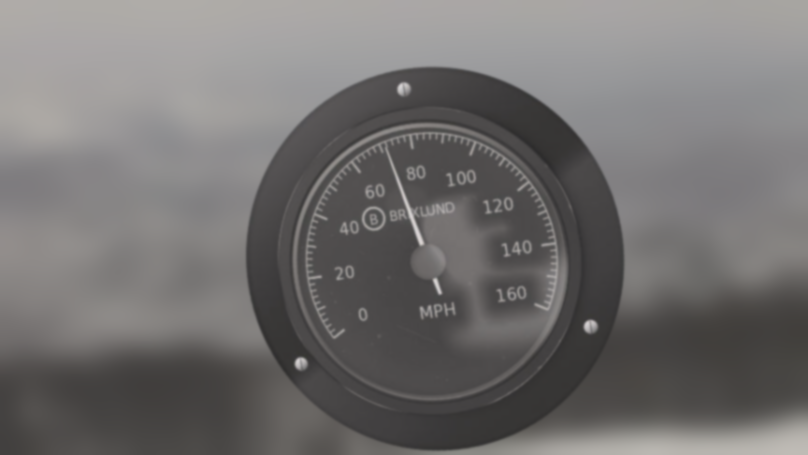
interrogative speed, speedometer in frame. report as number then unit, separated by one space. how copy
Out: 72 mph
